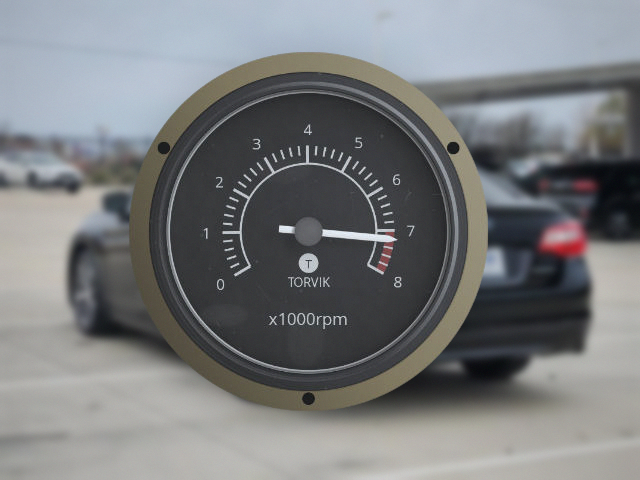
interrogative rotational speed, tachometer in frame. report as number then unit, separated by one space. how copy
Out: 7200 rpm
